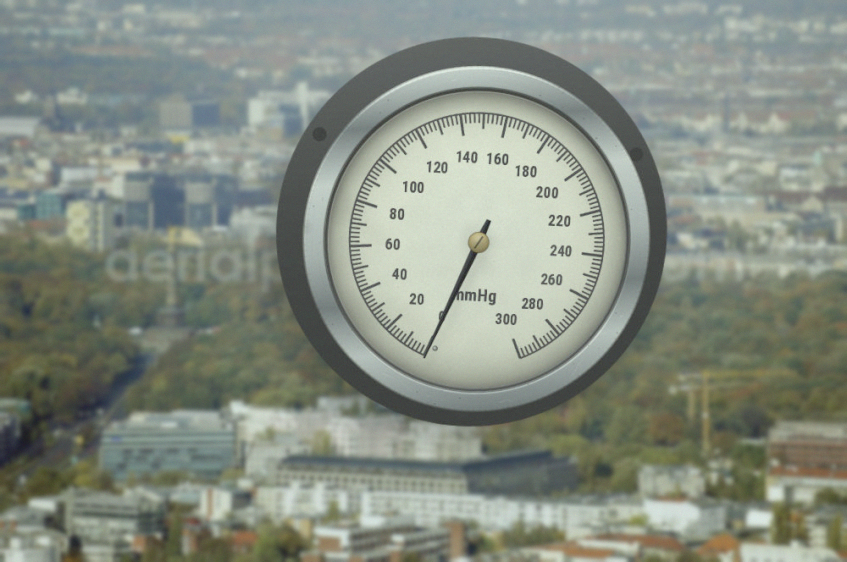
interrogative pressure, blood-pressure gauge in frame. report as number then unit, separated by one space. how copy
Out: 0 mmHg
